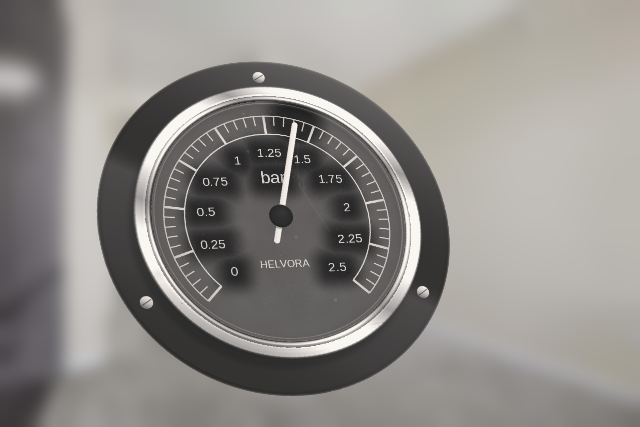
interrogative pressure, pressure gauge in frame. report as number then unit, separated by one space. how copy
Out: 1.4 bar
